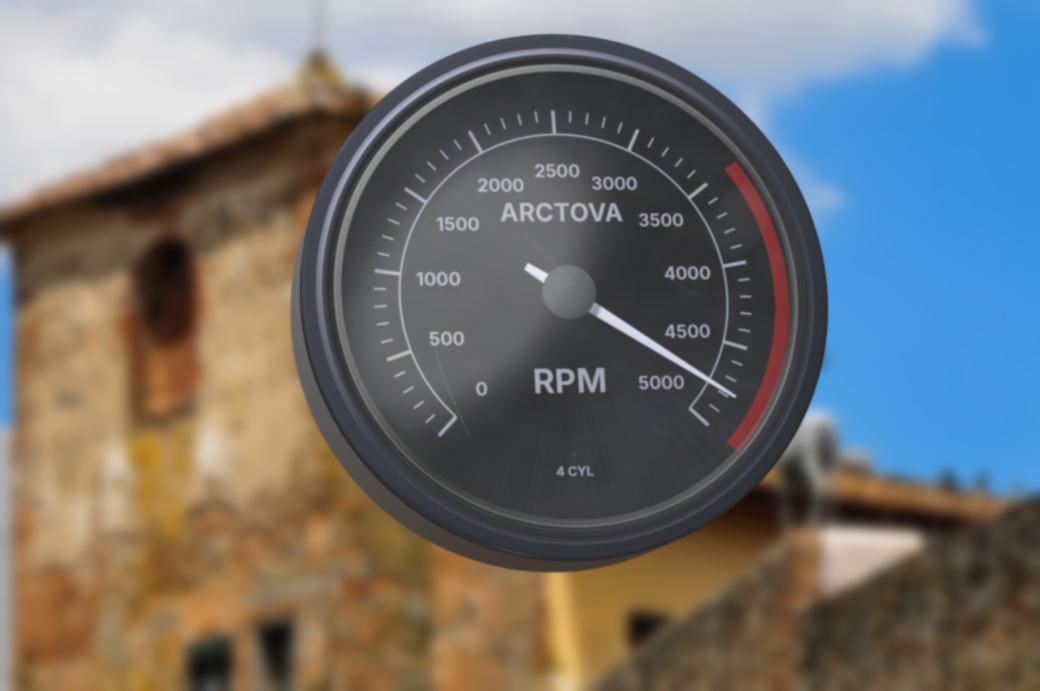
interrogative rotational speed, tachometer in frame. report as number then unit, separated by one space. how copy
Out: 4800 rpm
